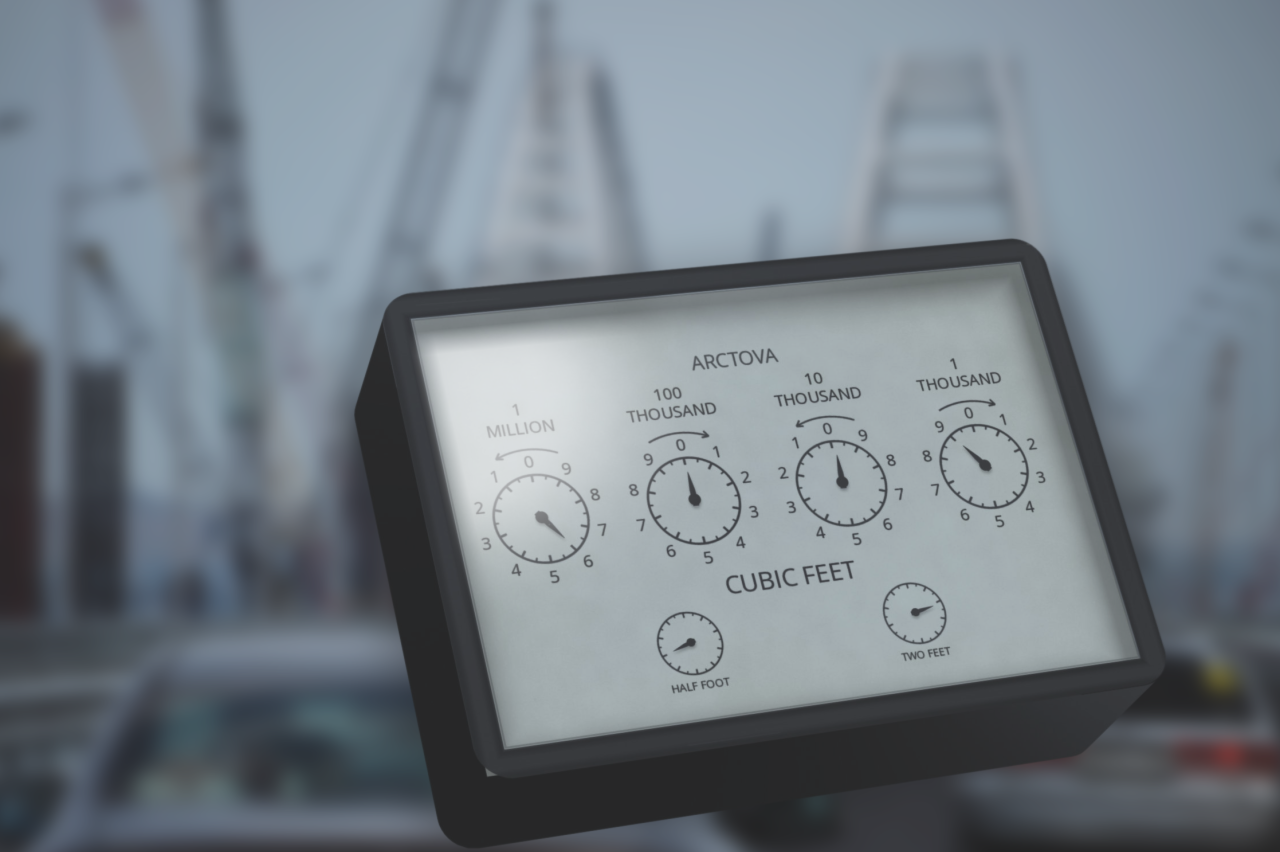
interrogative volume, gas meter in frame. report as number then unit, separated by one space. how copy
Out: 599900 ft³
